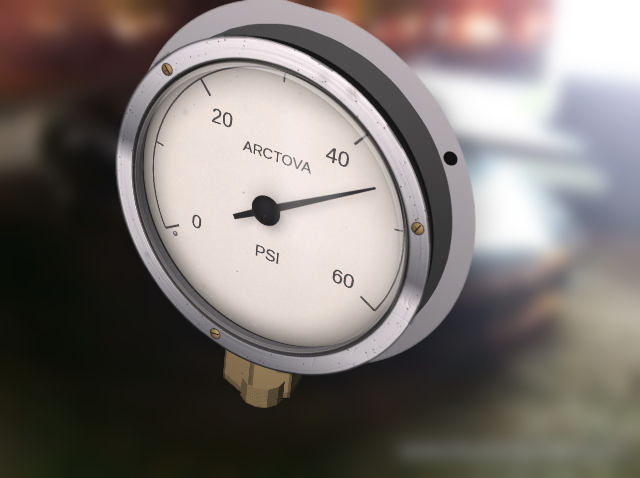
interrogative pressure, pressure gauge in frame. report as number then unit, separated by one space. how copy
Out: 45 psi
